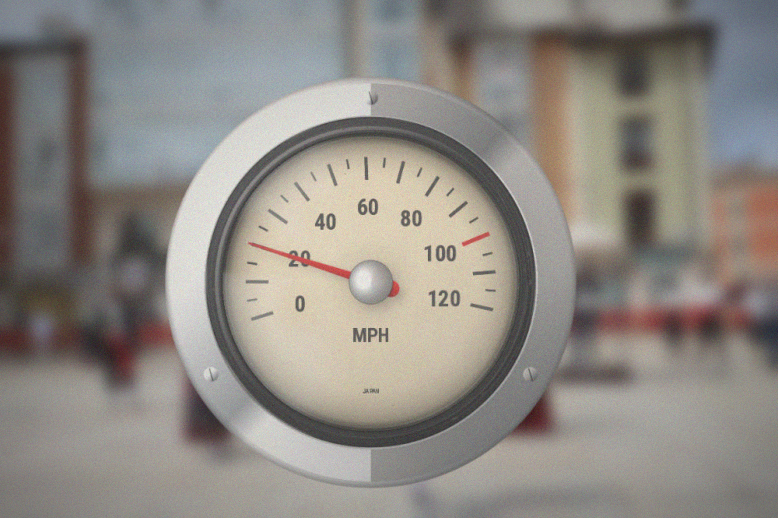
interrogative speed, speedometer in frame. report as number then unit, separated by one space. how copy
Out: 20 mph
